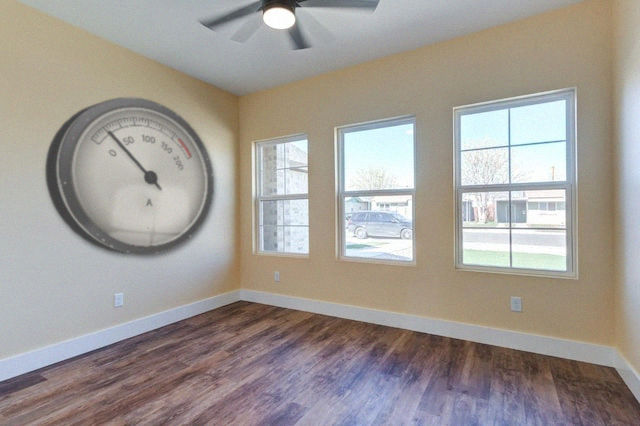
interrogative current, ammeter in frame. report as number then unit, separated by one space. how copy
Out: 25 A
